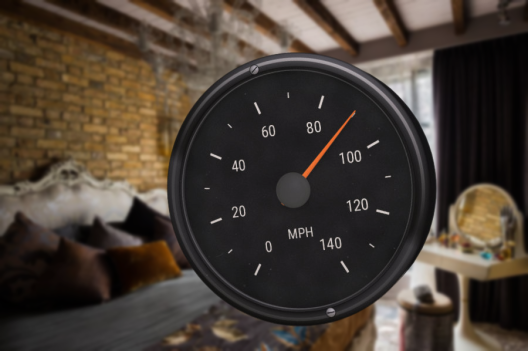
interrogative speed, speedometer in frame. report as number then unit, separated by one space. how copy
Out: 90 mph
